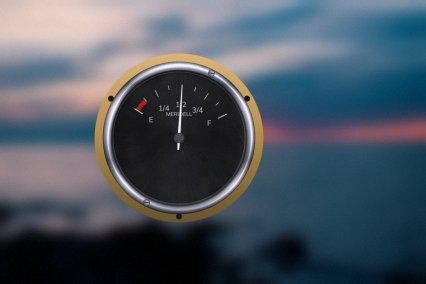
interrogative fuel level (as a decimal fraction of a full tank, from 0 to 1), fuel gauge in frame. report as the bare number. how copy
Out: 0.5
